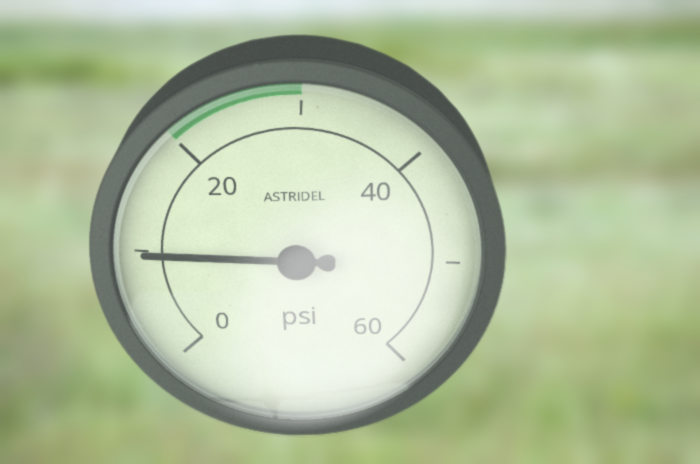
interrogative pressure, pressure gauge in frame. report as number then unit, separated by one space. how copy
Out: 10 psi
